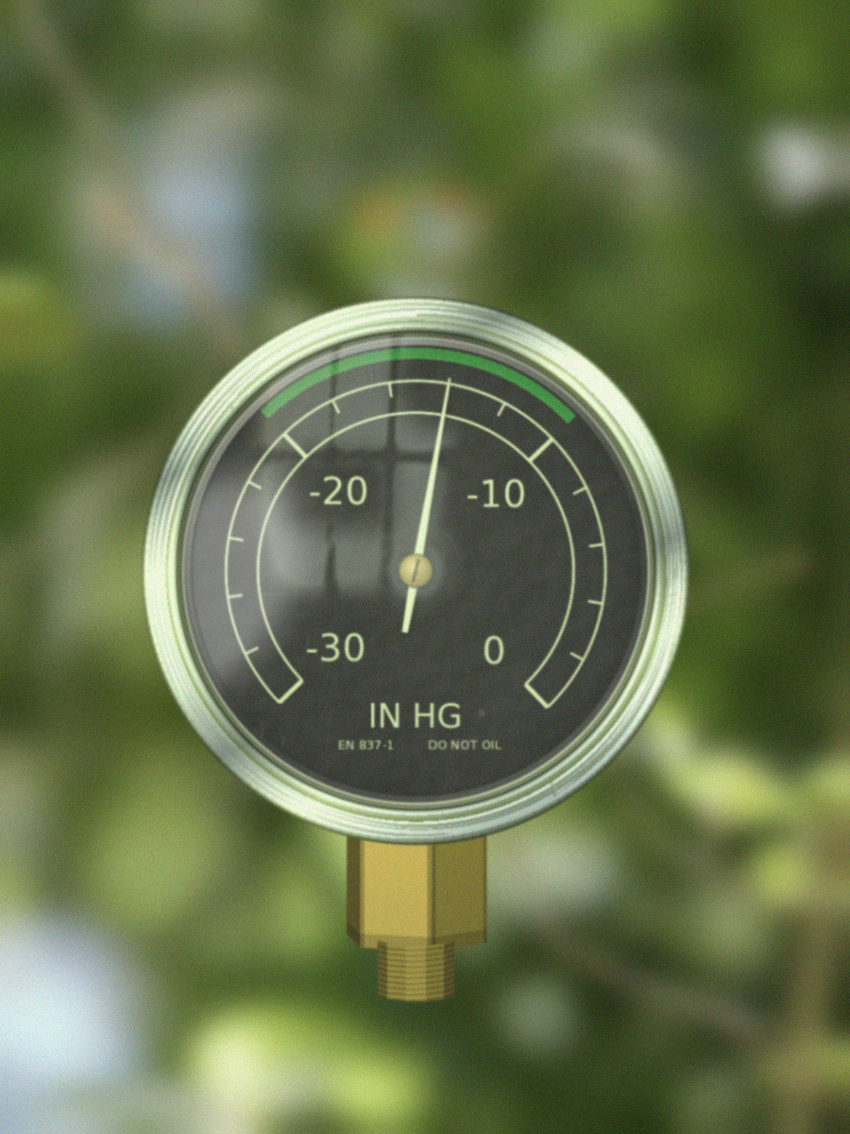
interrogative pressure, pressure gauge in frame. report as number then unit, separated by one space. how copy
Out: -14 inHg
